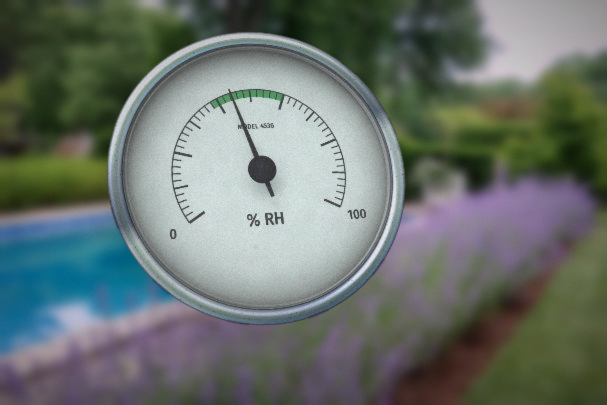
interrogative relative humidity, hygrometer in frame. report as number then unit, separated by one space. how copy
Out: 44 %
